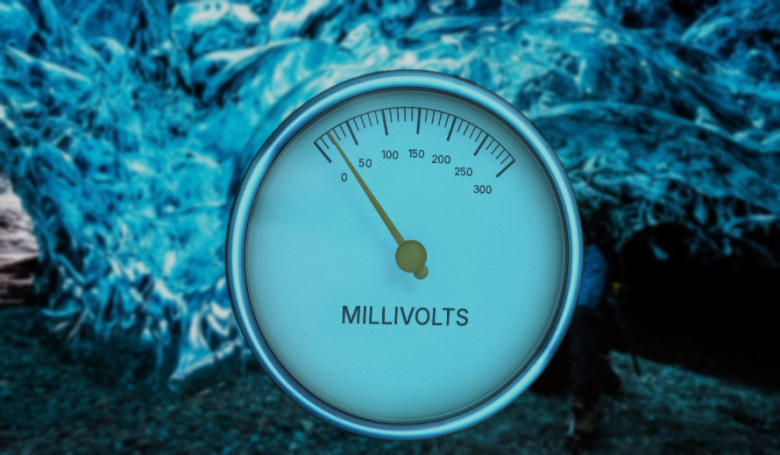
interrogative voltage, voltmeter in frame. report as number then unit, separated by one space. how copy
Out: 20 mV
